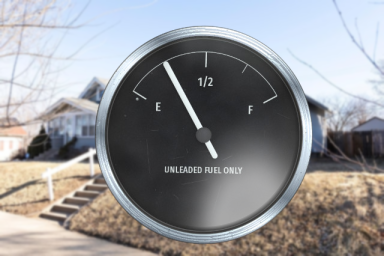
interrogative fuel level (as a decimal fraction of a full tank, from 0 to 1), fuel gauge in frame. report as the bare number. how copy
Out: 0.25
